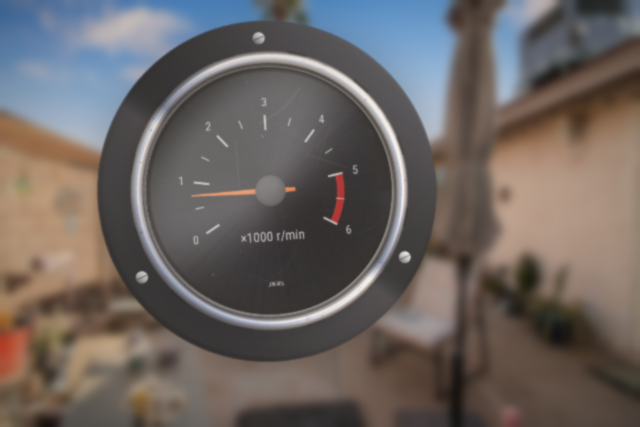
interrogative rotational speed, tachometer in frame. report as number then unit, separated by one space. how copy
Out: 750 rpm
